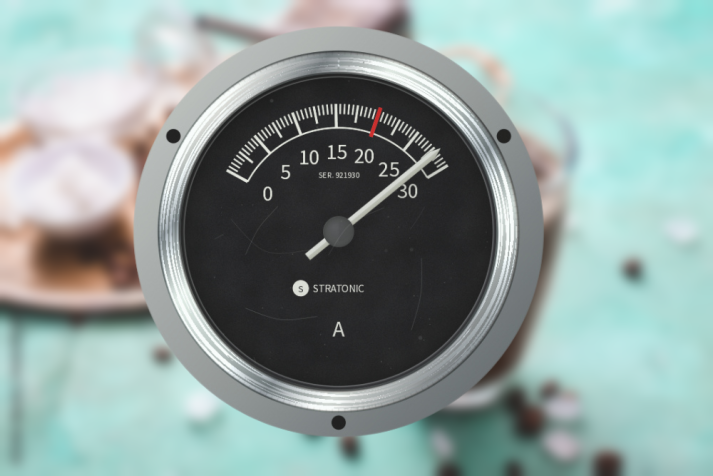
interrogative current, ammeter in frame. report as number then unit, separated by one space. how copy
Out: 28 A
